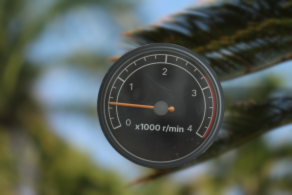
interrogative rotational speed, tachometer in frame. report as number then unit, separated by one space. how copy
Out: 500 rpm
